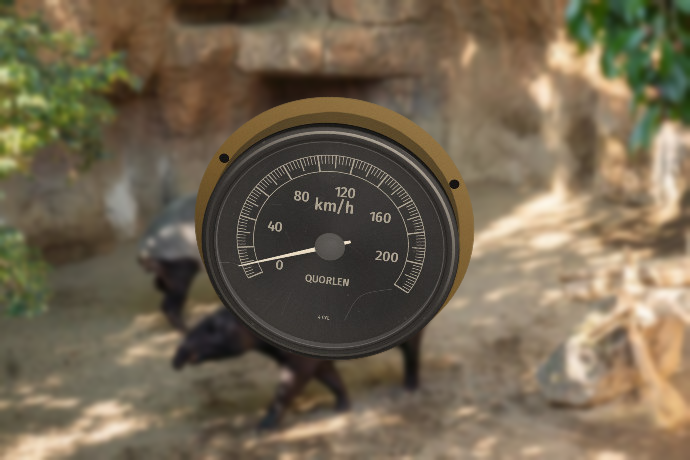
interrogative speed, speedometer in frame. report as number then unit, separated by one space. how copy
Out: 10 km/h
